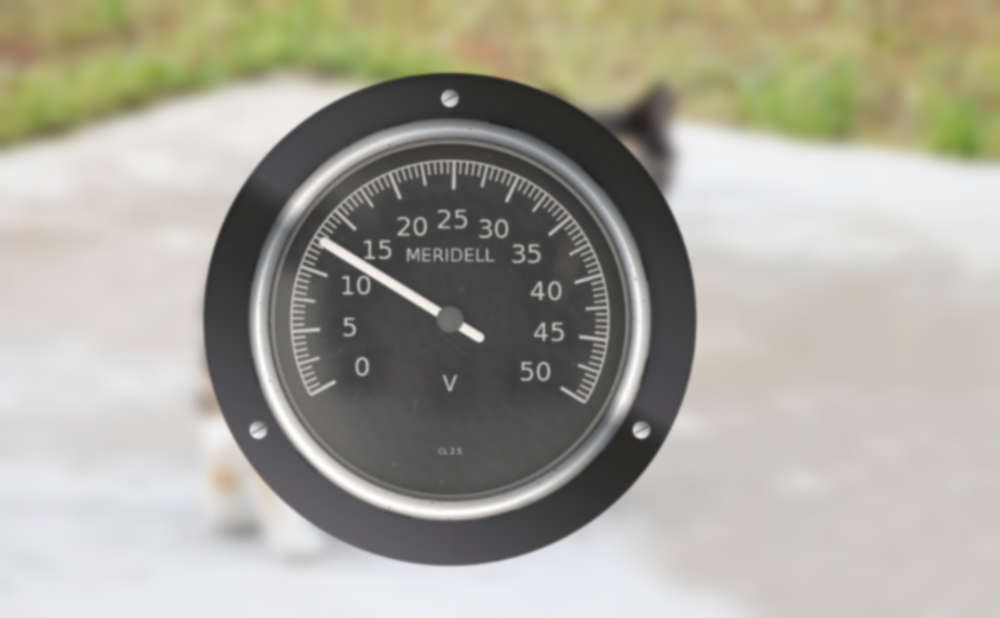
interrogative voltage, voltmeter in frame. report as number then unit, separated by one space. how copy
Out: 12.5 V
